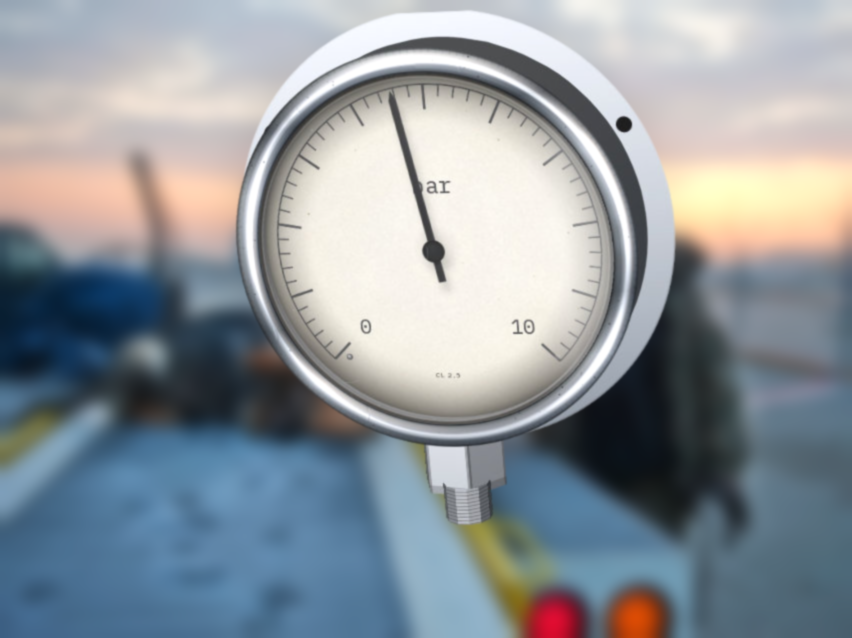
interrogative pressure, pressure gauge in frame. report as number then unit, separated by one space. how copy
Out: 4.6 bar
